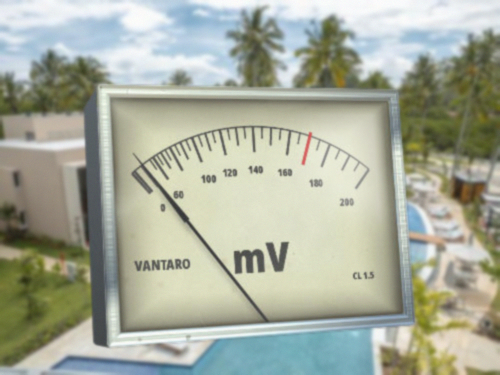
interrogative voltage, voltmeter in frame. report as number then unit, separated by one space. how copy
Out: 40 mV
